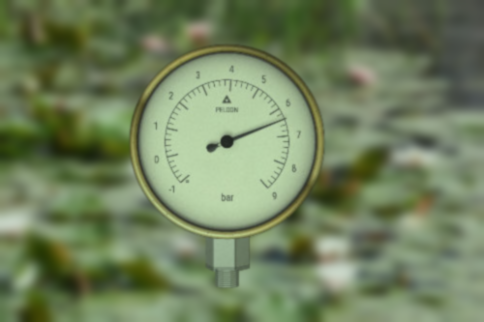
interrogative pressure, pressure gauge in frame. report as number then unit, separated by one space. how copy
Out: 6.4 bar
